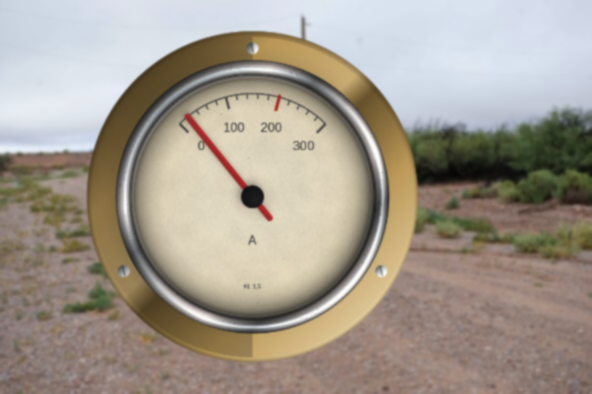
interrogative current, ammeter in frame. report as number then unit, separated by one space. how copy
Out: 20 A
